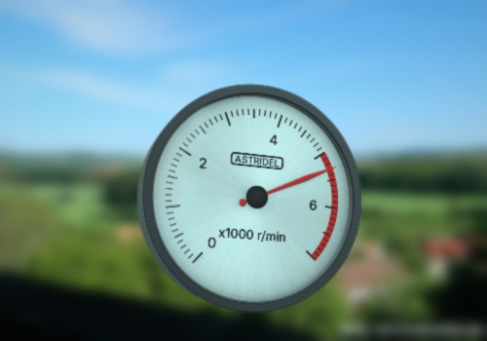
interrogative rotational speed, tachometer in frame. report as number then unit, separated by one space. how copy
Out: 5300 rpm
